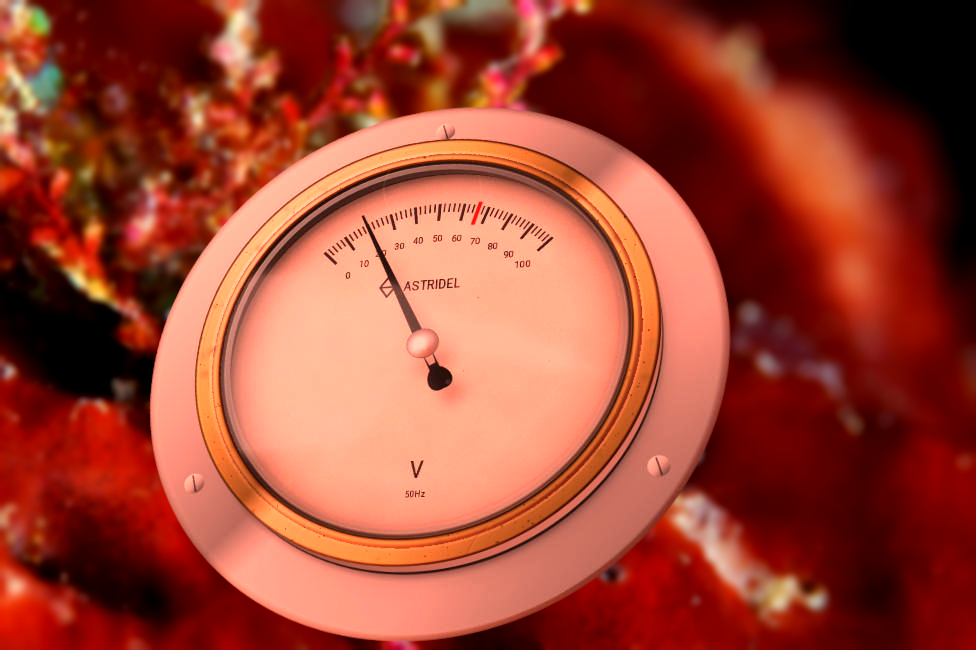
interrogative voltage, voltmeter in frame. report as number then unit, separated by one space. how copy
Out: 20 V
